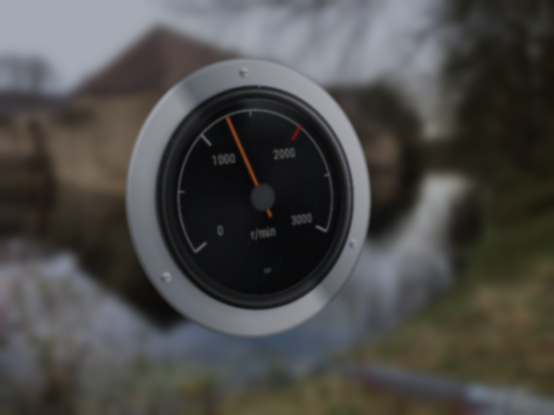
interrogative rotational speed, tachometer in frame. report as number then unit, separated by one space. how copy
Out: 1250 rpm
